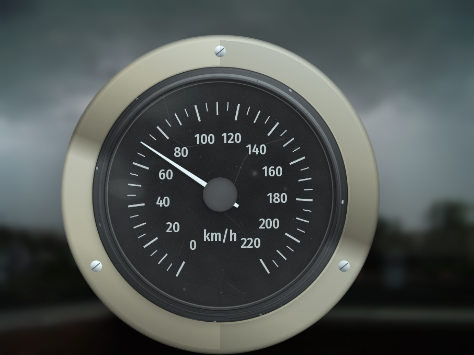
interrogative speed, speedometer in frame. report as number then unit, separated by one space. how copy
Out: 70 km/h
